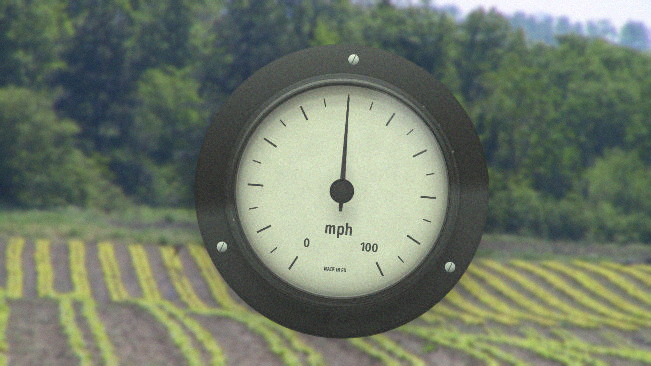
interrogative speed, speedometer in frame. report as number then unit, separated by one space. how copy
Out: 50 mph
